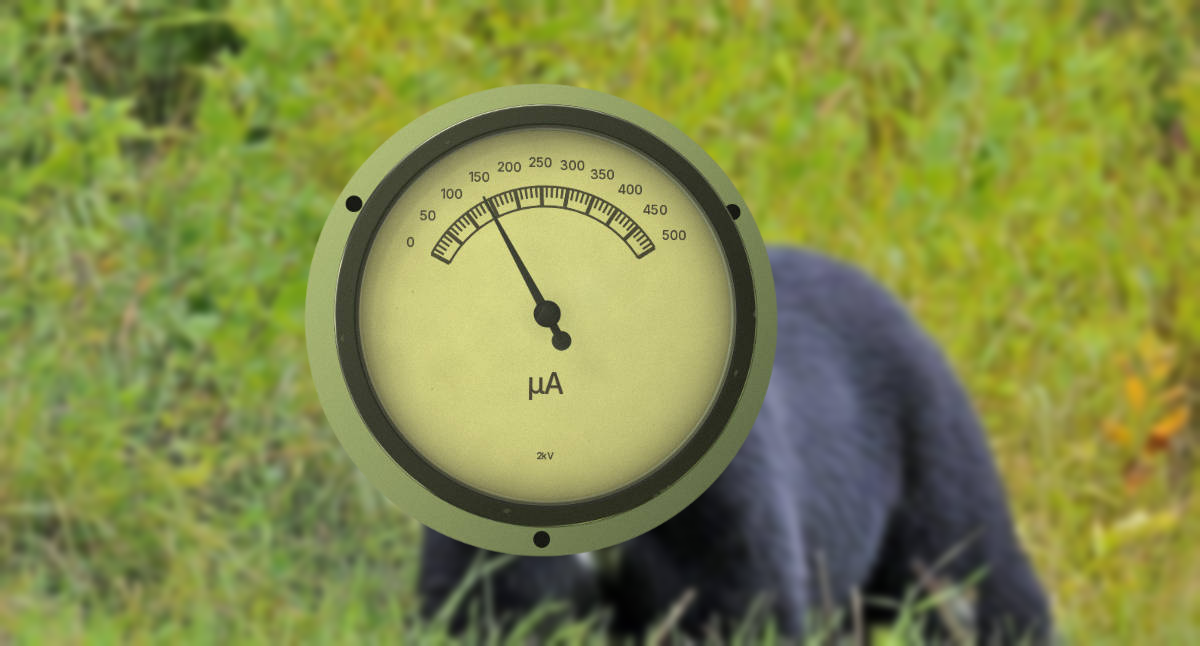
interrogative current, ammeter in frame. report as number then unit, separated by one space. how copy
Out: 140 µA
